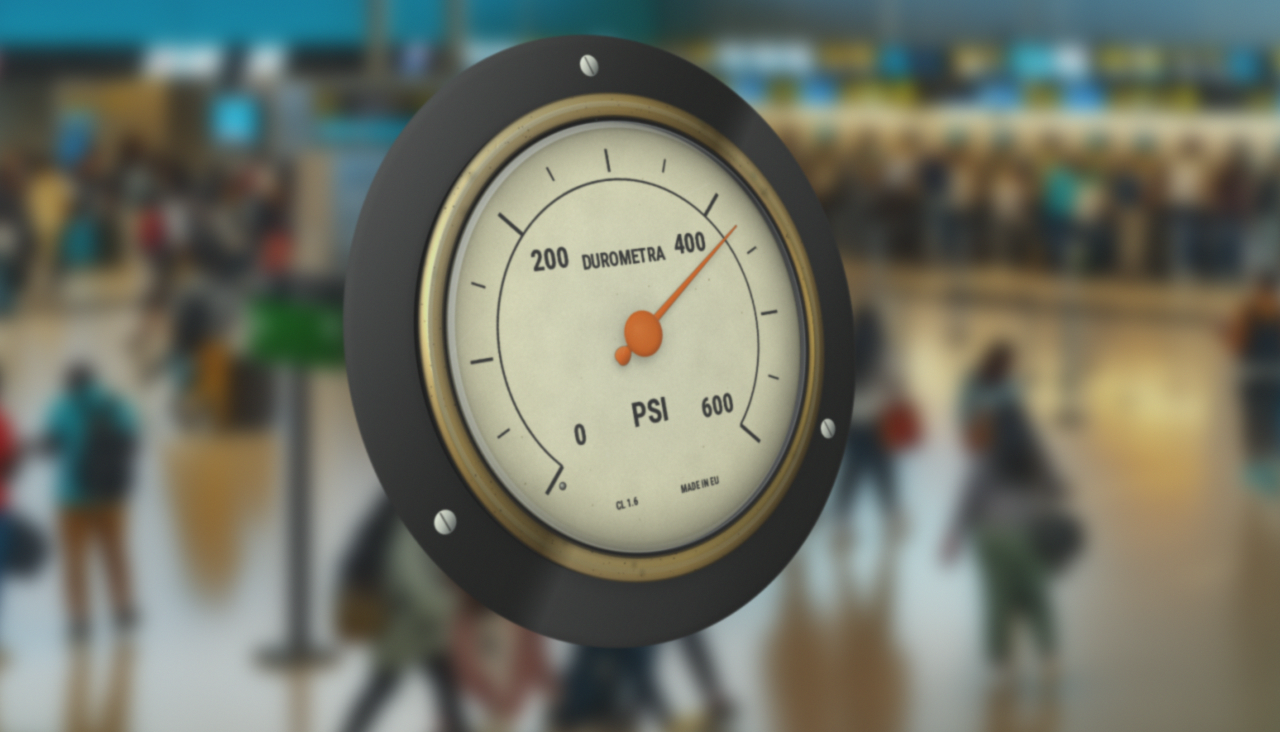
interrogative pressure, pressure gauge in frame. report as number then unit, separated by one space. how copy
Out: 425 psi
